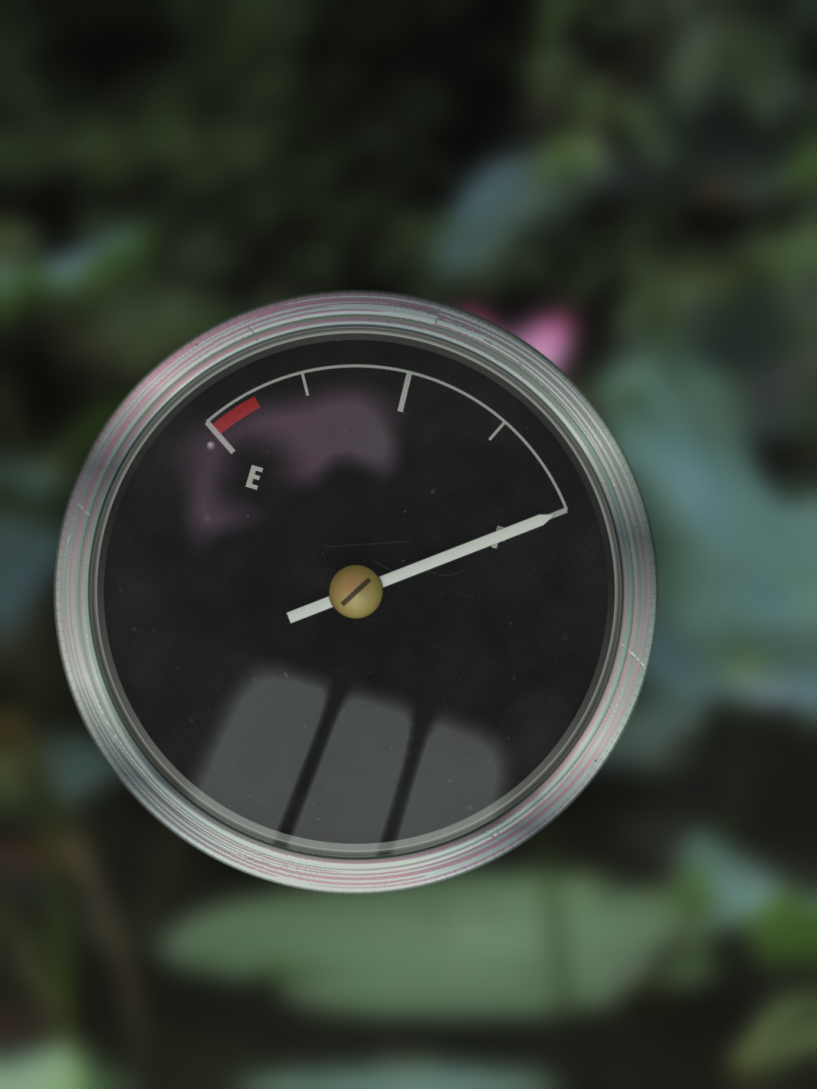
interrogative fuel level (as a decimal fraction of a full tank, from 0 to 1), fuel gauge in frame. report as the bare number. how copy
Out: 1
